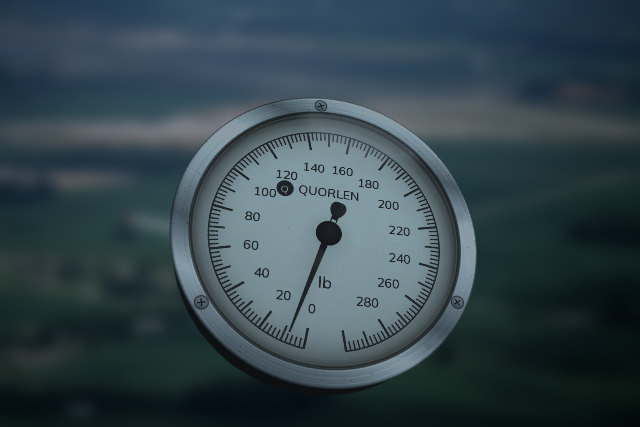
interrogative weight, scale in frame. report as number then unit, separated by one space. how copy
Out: 8 lb
